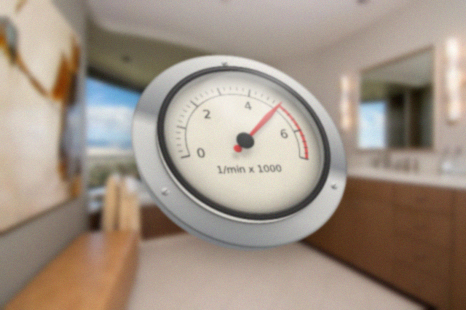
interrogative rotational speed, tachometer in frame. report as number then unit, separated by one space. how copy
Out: 5000 rpm
